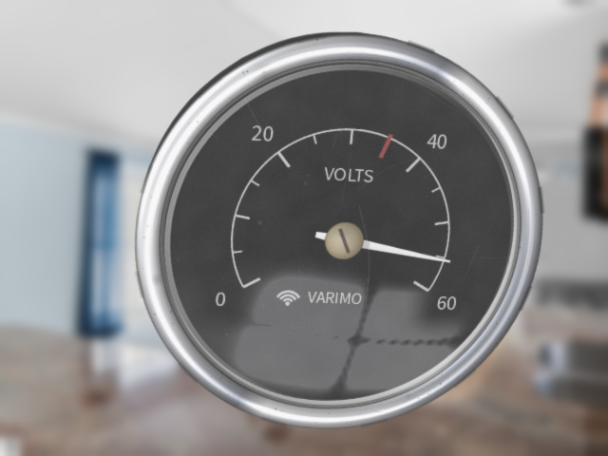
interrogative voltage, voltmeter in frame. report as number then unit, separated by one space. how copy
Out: 55 V
